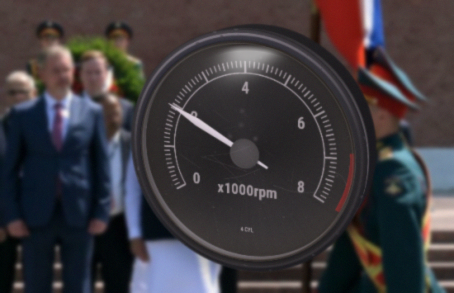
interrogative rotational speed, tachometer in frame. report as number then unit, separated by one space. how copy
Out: 2000 rpm
